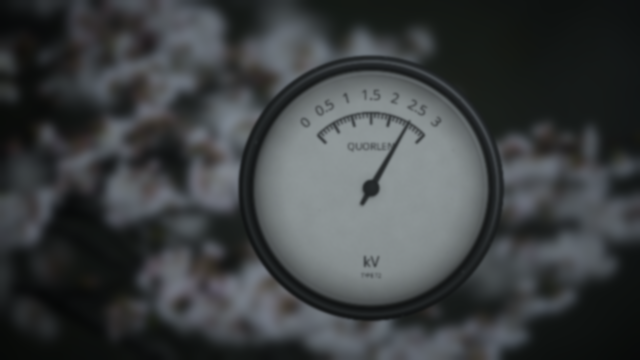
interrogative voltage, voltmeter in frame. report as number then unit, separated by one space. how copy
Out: 2.5 kV
